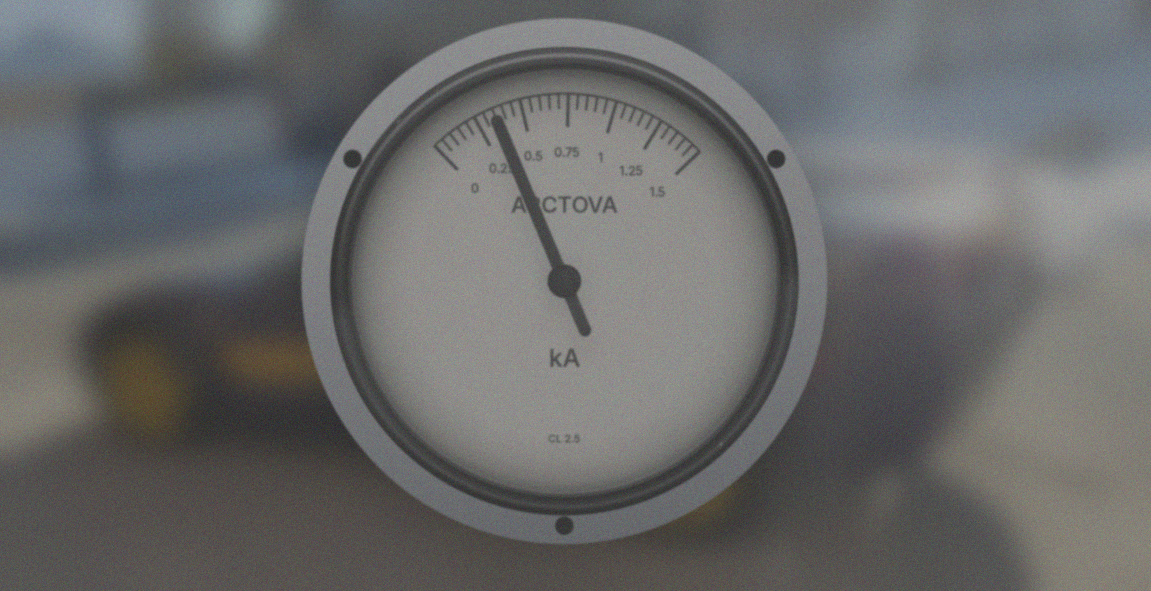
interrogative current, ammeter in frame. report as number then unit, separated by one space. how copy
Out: 0.35 kA
